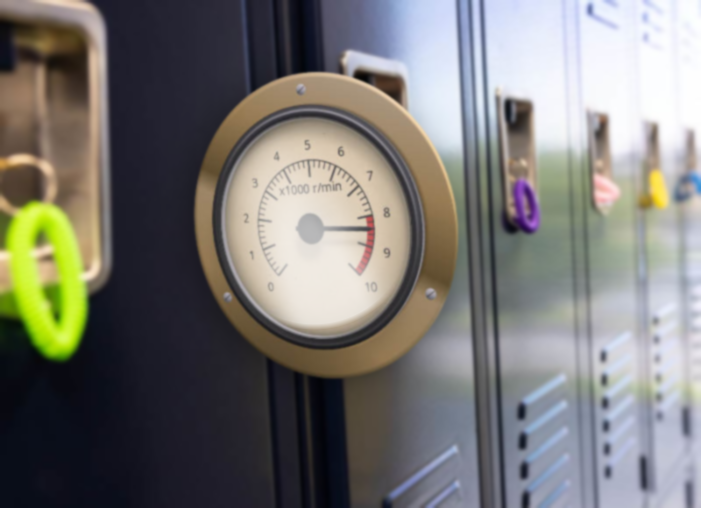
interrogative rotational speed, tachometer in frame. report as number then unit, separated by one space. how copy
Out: 8400 rpm
